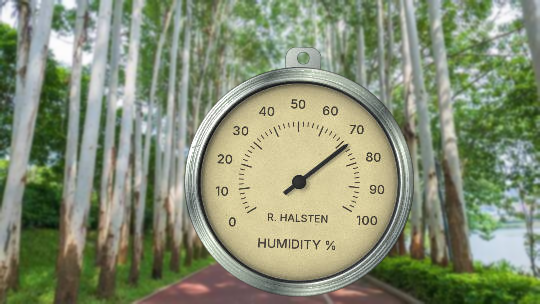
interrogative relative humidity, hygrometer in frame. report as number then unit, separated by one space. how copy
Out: 72 %
